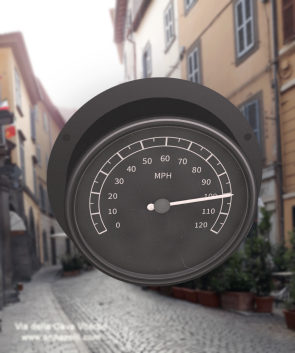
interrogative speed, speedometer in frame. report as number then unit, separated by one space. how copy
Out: 100 mph
